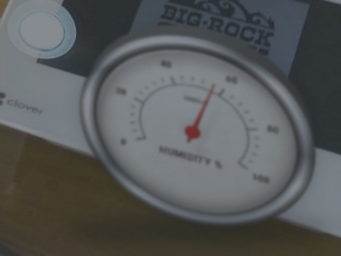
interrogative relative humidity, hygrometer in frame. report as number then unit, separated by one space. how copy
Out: 56 %
